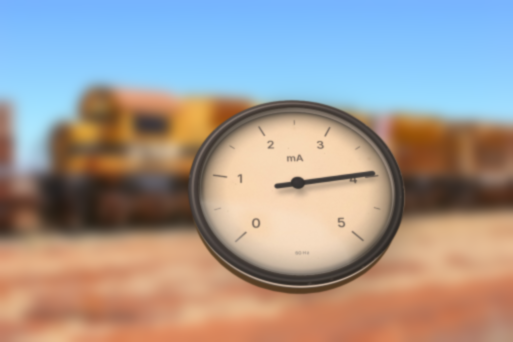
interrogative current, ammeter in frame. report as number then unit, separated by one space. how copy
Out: 4 mA
